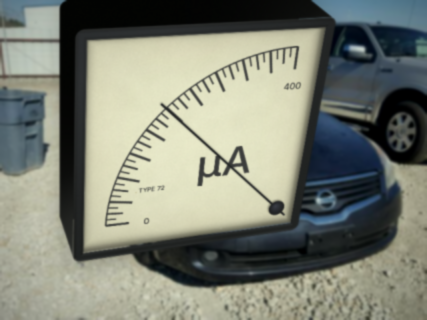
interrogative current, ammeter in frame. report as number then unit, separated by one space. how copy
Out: 200 µA
